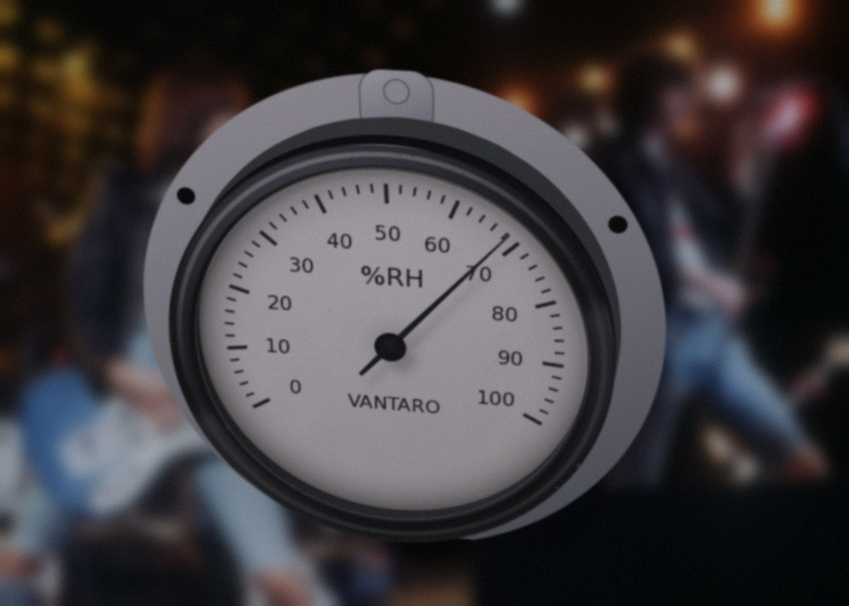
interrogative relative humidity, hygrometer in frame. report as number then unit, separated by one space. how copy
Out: 68 %
